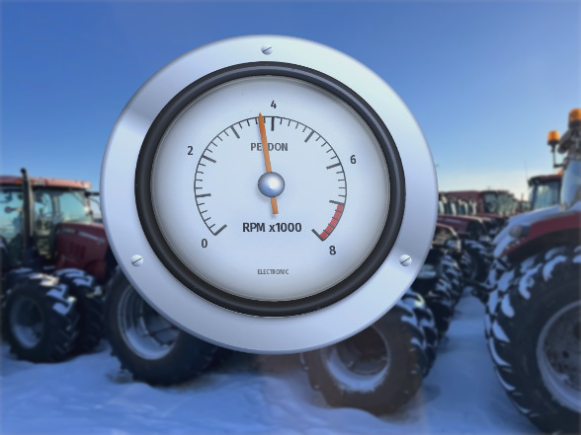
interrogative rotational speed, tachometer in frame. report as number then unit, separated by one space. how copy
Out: 3700 rpm
